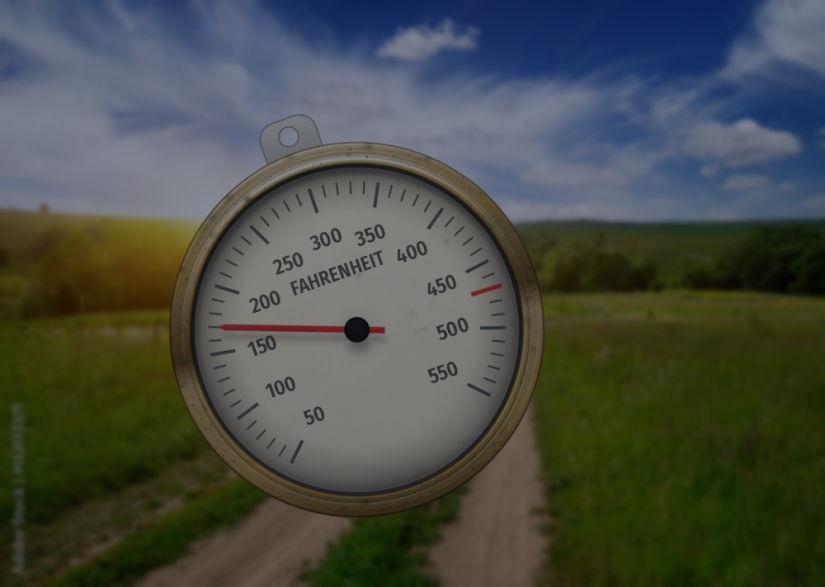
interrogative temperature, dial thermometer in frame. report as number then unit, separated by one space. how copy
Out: 170 °F
